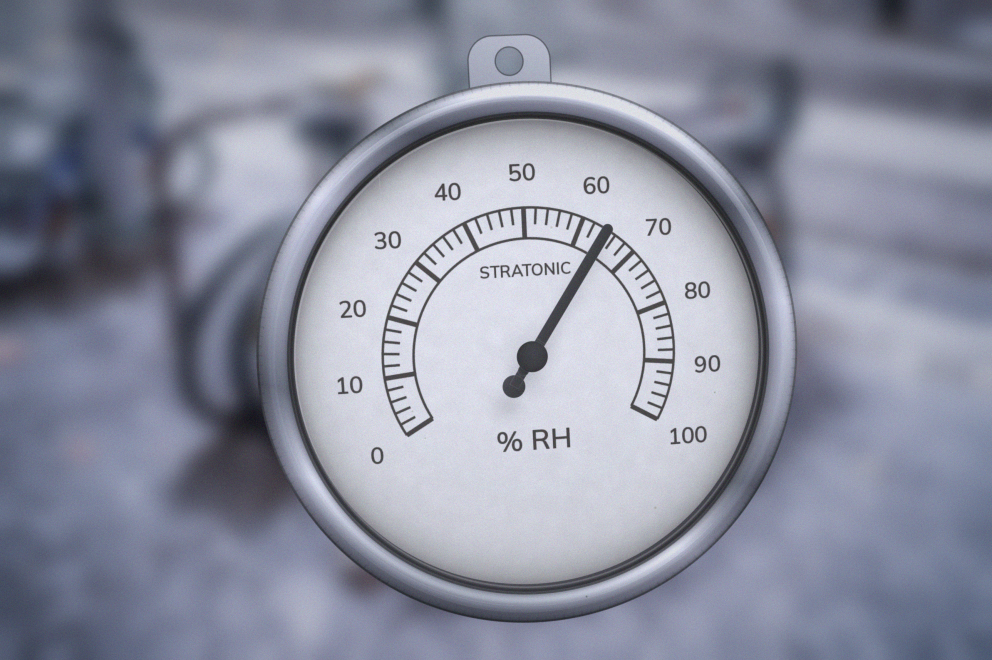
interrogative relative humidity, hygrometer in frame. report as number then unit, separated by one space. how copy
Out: 64 %
